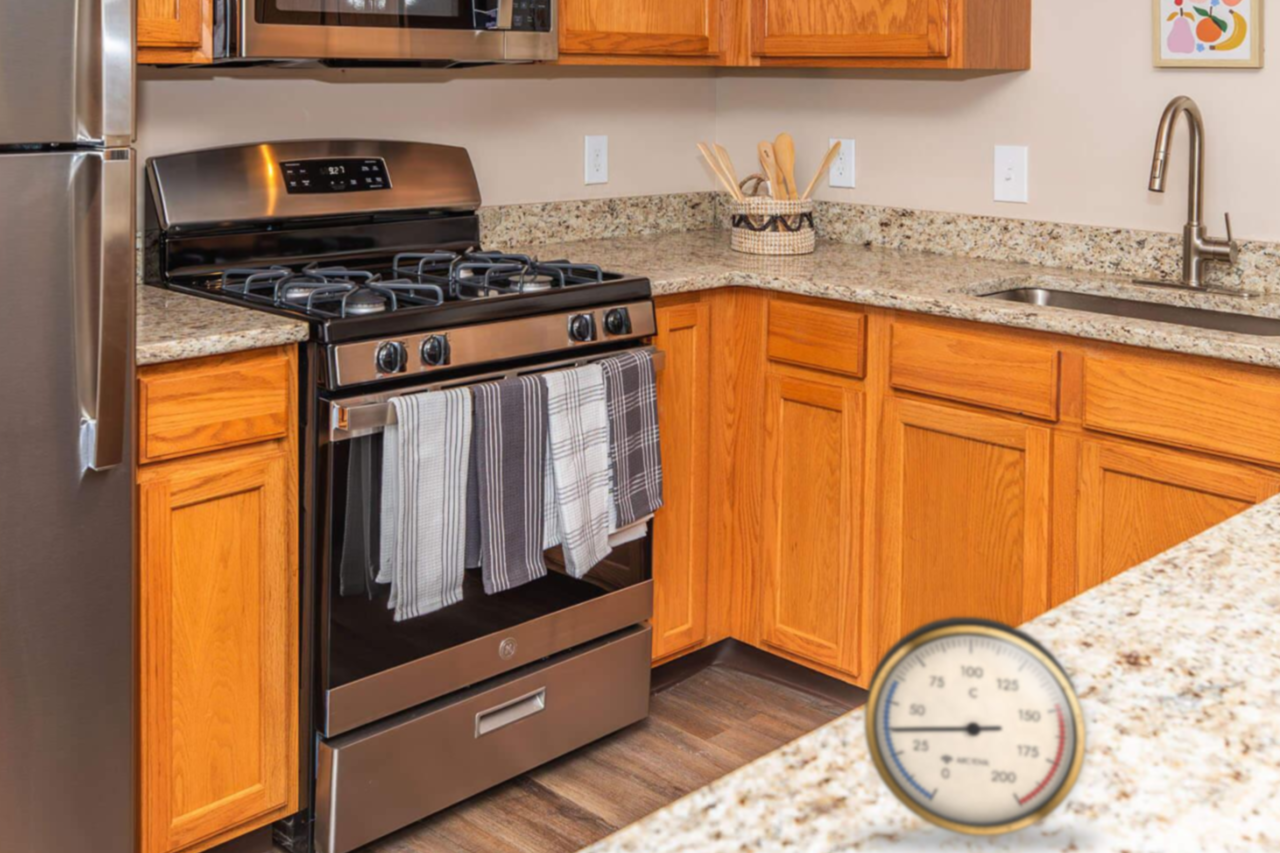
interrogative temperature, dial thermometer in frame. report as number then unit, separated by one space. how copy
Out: 37.5 °C
